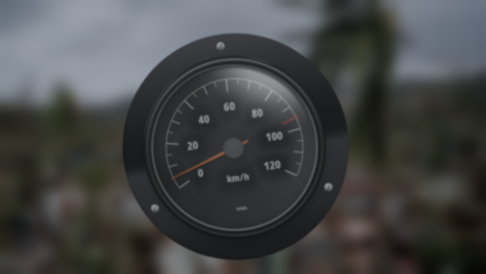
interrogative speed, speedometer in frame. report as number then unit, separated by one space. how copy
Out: 5 km/h
